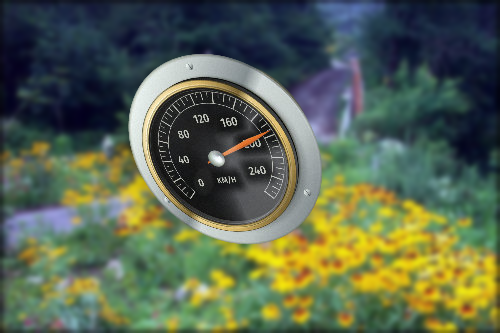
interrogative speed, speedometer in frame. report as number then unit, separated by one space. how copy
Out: 195 km/h
